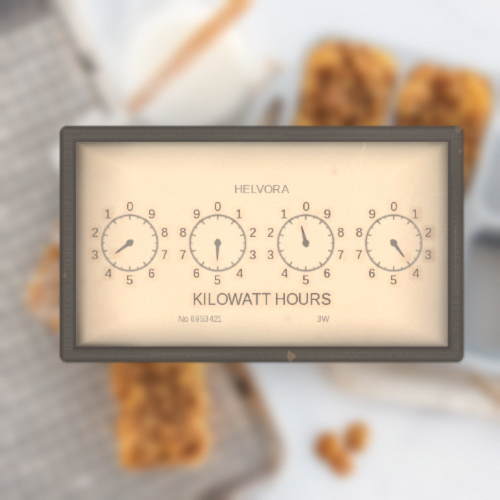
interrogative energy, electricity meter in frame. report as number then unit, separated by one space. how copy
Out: 3504 kWh
